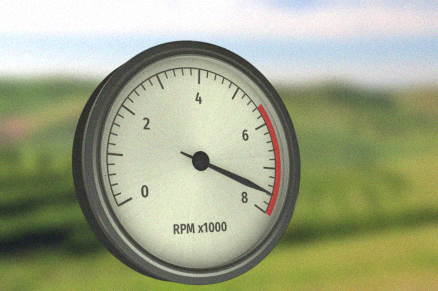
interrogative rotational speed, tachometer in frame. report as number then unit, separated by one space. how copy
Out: 7600 rpm
